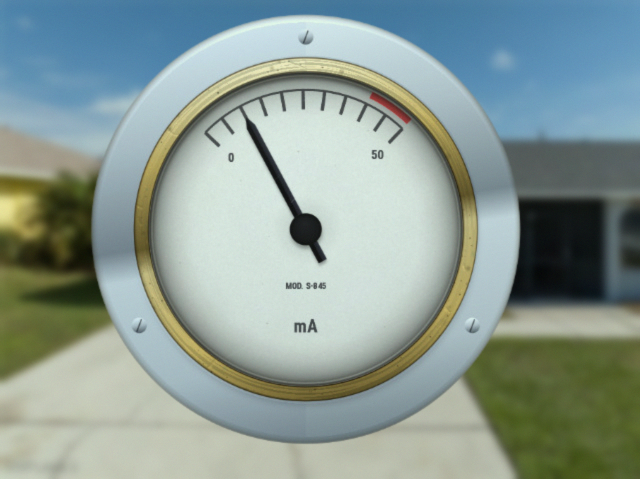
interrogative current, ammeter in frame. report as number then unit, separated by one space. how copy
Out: 10 mA
